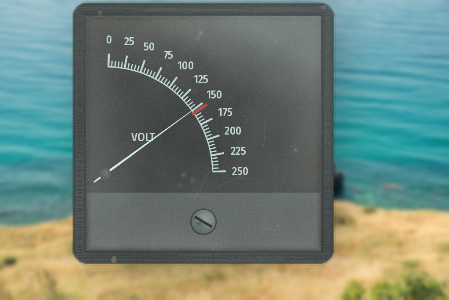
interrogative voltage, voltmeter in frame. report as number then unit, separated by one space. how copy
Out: 150 V
